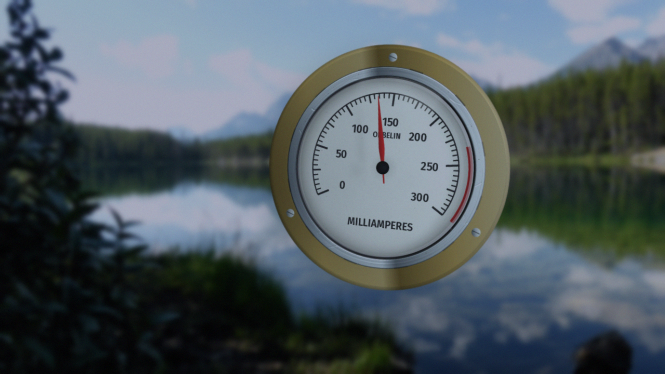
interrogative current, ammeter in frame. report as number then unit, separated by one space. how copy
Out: 135 mA
